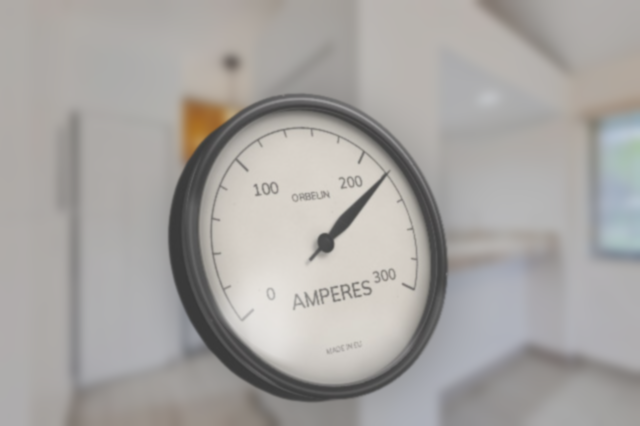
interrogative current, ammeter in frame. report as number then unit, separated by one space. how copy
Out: 220 A
